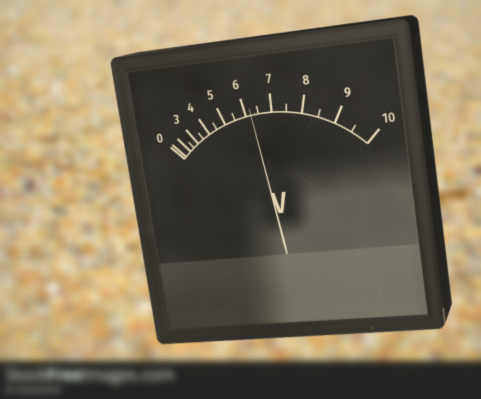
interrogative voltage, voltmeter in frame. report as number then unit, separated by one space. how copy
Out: 6.25 V
